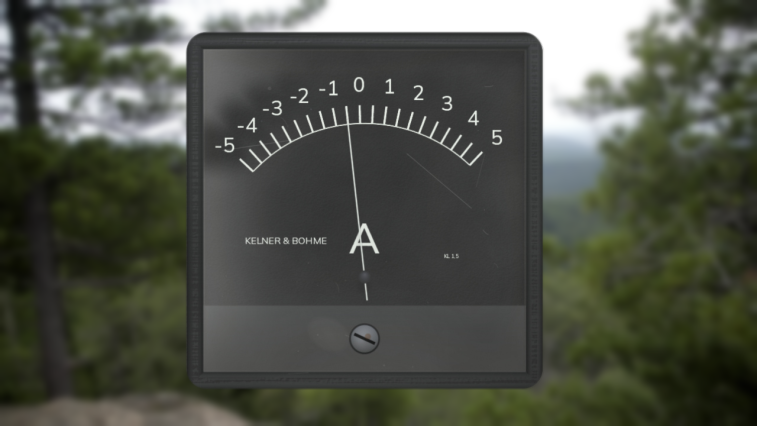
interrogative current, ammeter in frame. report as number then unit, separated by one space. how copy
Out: -0.5 A
